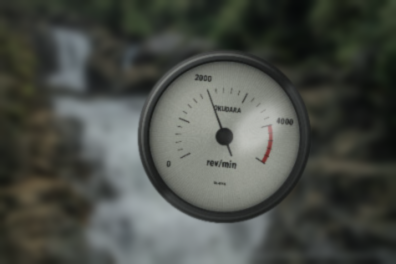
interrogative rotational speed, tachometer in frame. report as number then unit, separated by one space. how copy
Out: 2000 rpm
